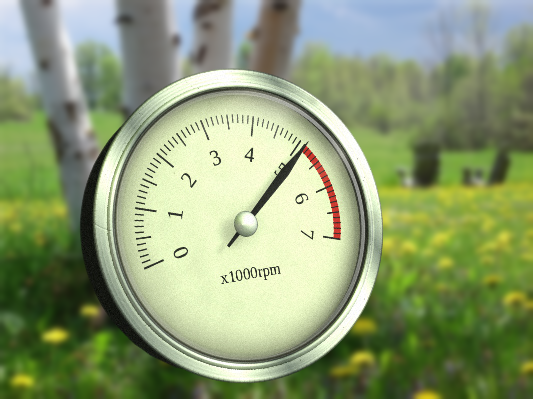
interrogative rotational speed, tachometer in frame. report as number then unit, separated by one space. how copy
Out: 5100 rpm
